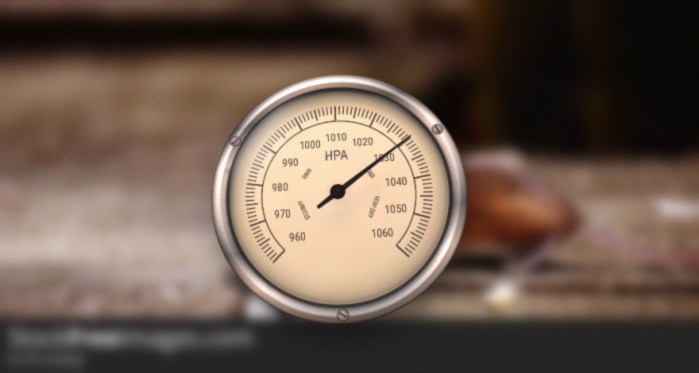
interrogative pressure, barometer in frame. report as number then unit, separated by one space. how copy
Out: 1030 hPa
